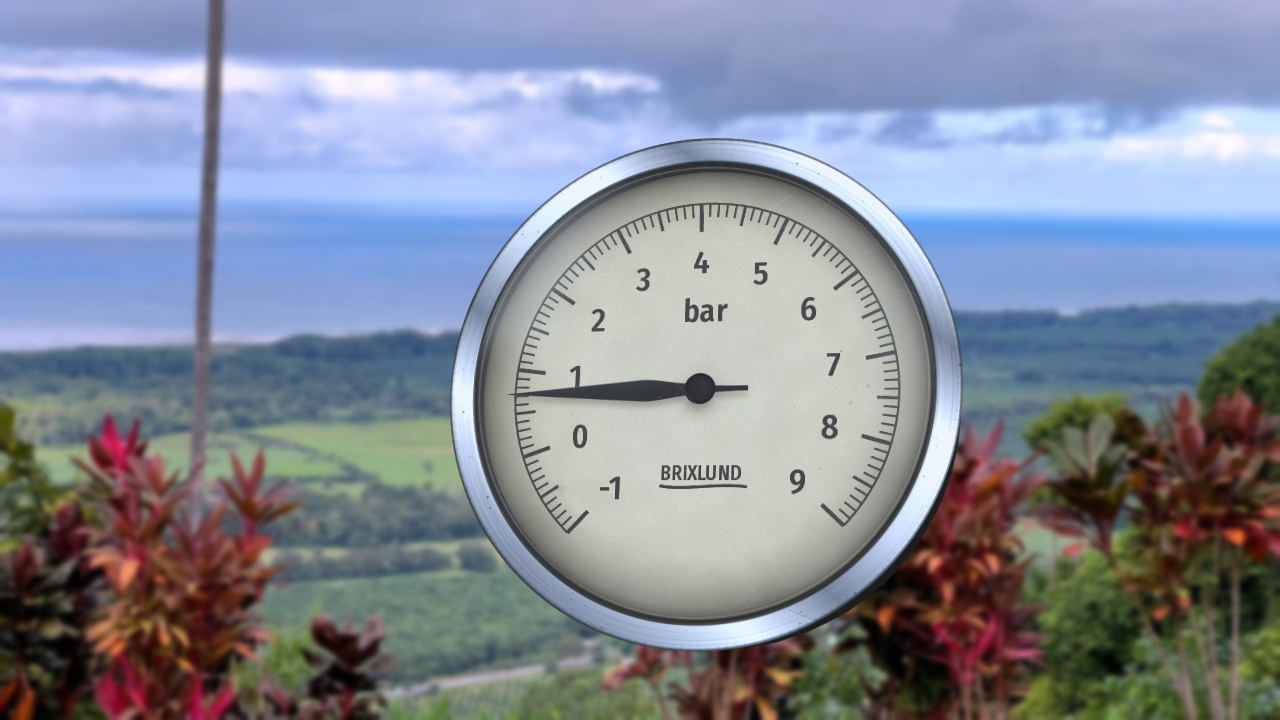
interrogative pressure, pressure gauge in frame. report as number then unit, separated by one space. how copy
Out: 0.7 bar
